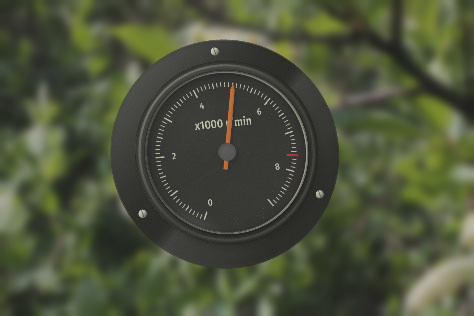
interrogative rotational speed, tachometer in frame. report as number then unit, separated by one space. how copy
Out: 5000 rpm
